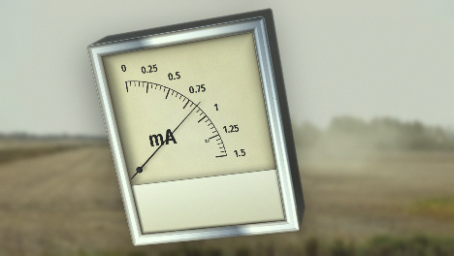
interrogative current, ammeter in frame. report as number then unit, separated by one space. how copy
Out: 0.85 mA
